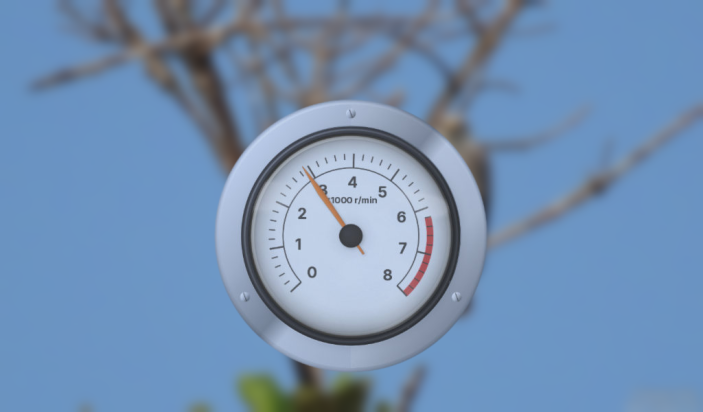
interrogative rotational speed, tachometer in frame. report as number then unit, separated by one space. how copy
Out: 2900 rpm
